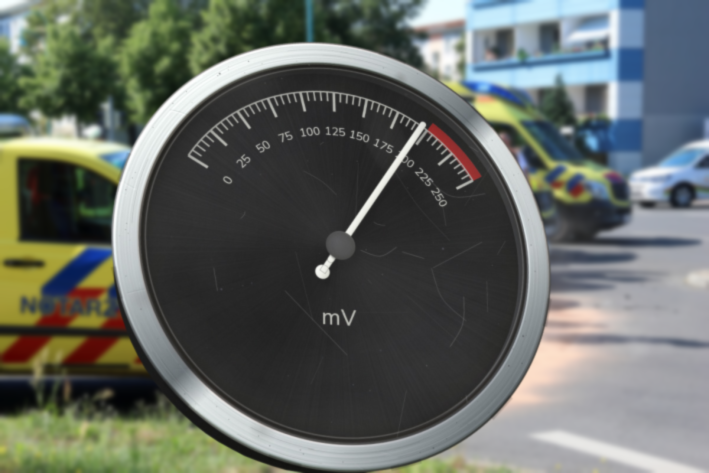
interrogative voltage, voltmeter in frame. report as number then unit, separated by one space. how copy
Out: 195 mV
